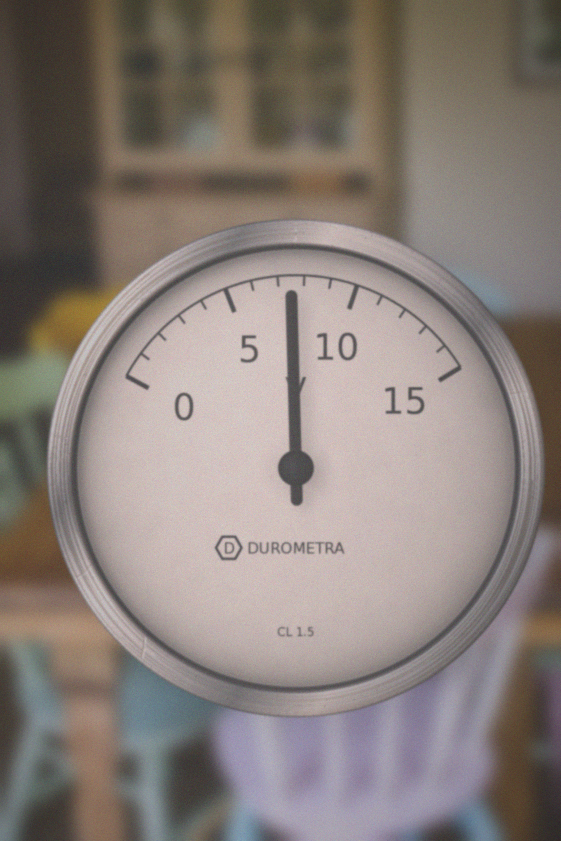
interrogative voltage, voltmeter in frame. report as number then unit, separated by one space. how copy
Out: 7.5 V
